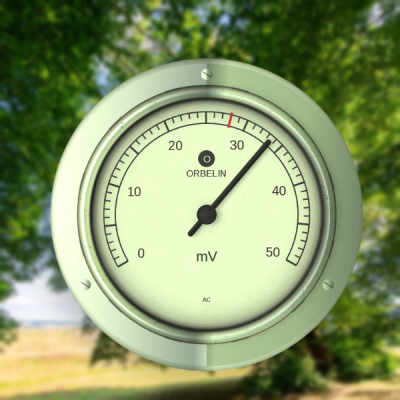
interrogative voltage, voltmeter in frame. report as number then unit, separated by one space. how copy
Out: 33.5 mV
